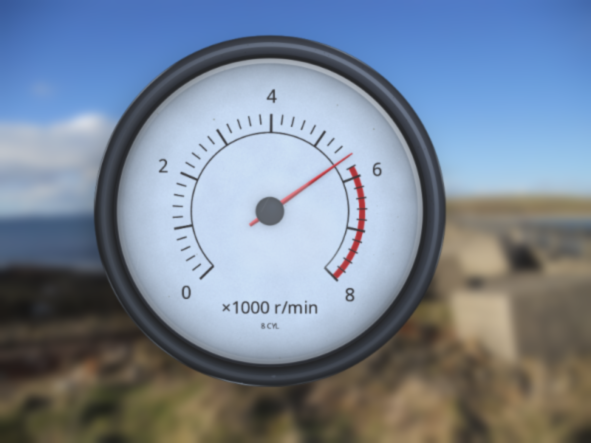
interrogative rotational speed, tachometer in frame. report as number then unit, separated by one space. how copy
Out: 5600 rpm
